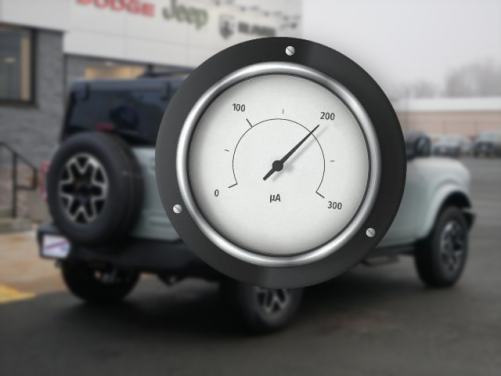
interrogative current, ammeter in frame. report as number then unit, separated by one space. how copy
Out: 200 µA
